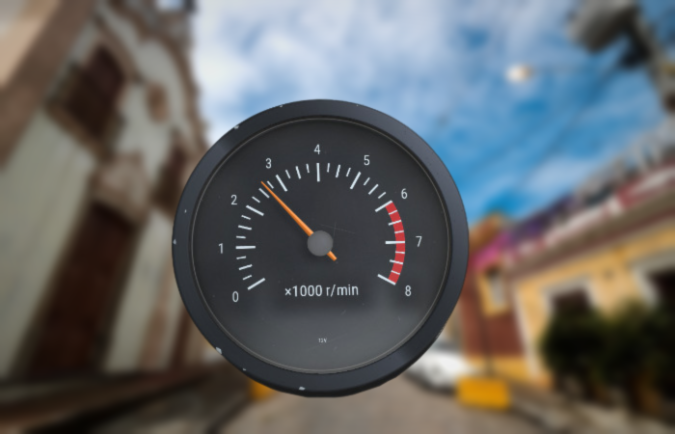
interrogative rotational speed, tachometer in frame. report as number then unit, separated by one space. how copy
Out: 2625 rpm
